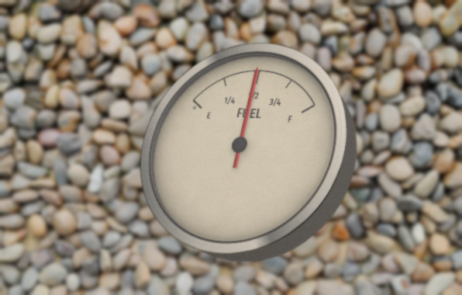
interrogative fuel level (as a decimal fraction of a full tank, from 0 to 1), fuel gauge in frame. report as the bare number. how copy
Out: 0.5
